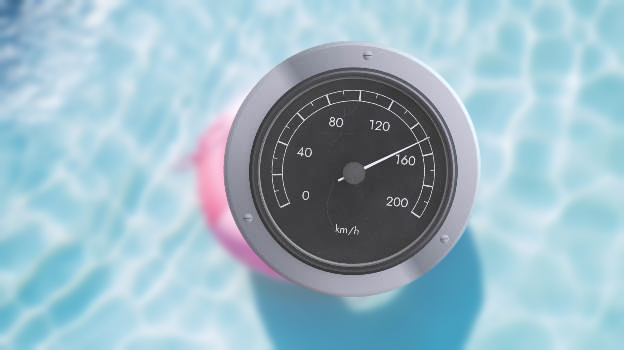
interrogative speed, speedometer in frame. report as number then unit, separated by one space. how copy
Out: 150 km/h
